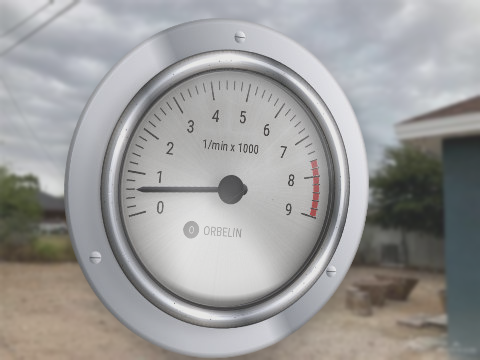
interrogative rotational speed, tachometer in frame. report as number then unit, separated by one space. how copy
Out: 600 rpm
